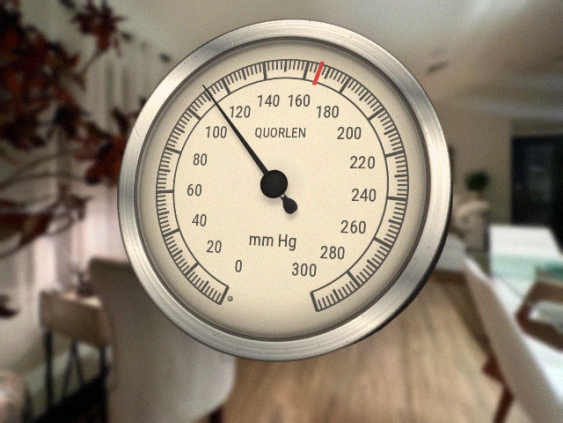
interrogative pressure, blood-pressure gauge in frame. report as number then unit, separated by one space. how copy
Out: 112 mmHg
